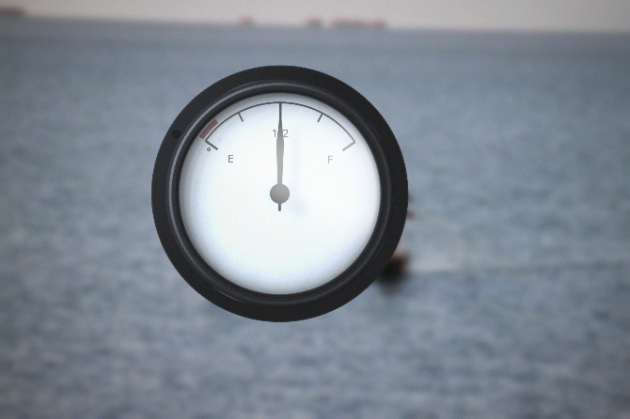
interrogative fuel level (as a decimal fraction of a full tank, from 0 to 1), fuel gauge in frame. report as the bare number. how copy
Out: 0.5
